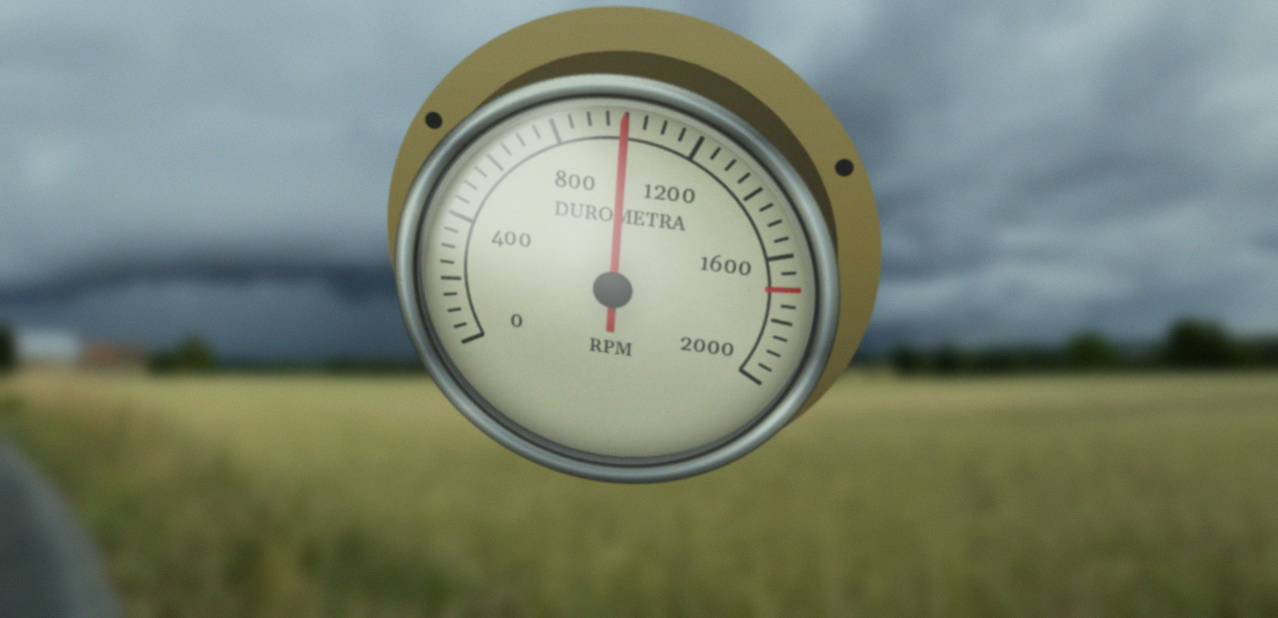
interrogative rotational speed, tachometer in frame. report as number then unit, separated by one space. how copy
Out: 1000 rpm
